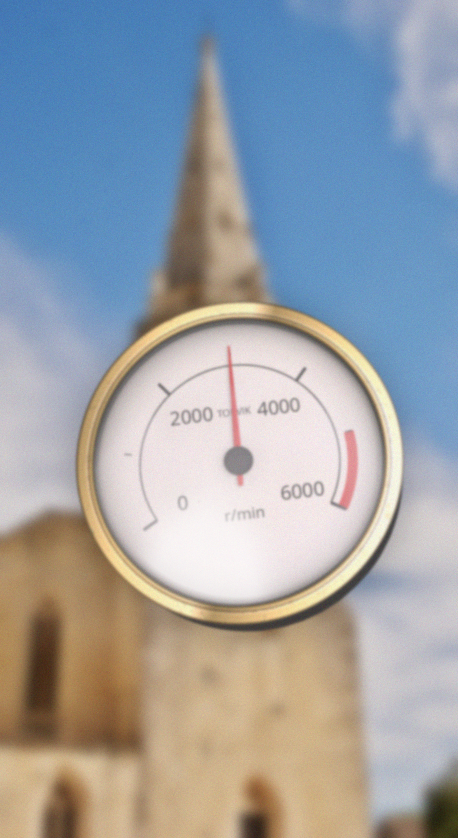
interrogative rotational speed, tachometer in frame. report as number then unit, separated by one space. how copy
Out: 3000 rpm
